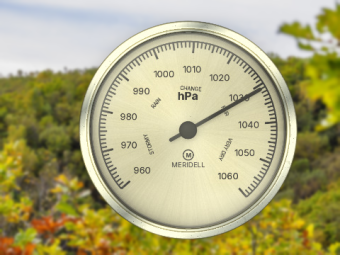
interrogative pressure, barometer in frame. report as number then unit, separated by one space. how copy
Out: 1031 hPa
